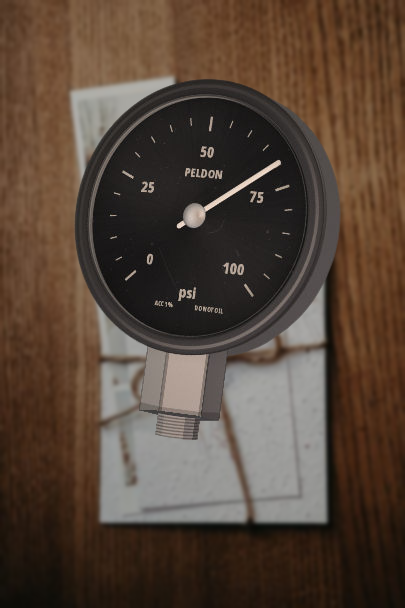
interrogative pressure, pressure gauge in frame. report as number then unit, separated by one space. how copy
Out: 70 psi
